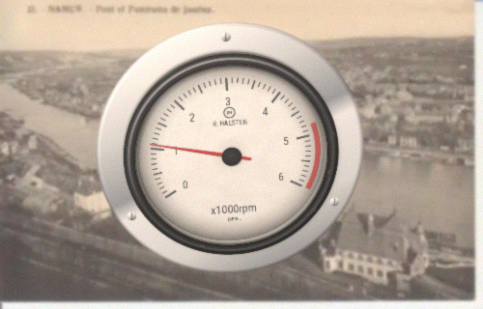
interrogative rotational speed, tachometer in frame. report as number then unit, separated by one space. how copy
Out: 1100 rpm
